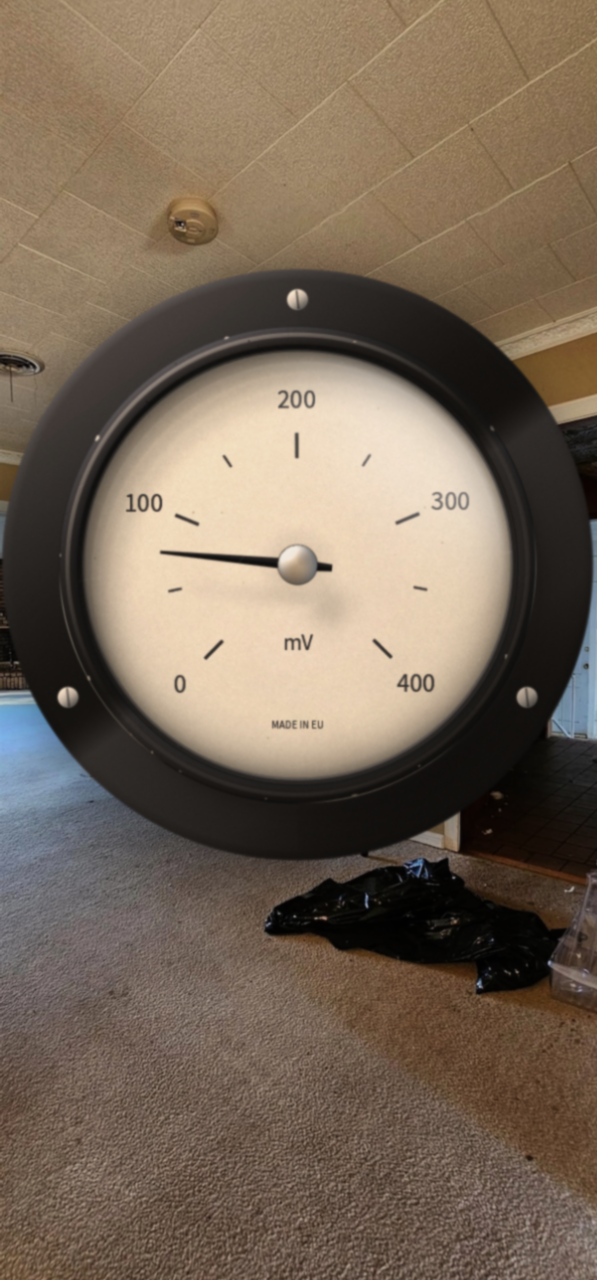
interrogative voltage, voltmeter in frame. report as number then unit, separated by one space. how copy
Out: 75 mV
